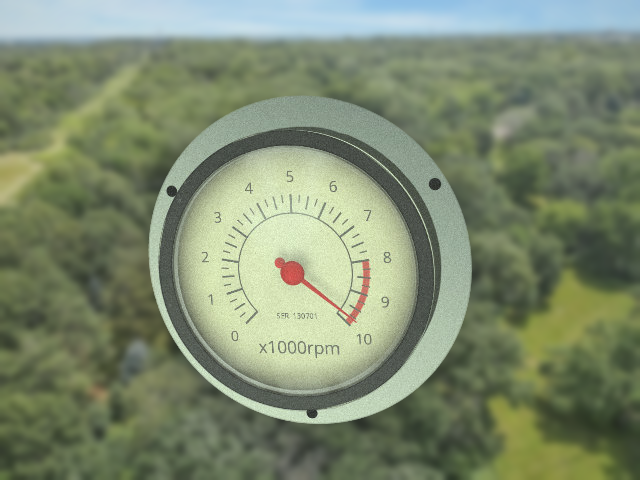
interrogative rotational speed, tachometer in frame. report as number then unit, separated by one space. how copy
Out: 9750 rpm
